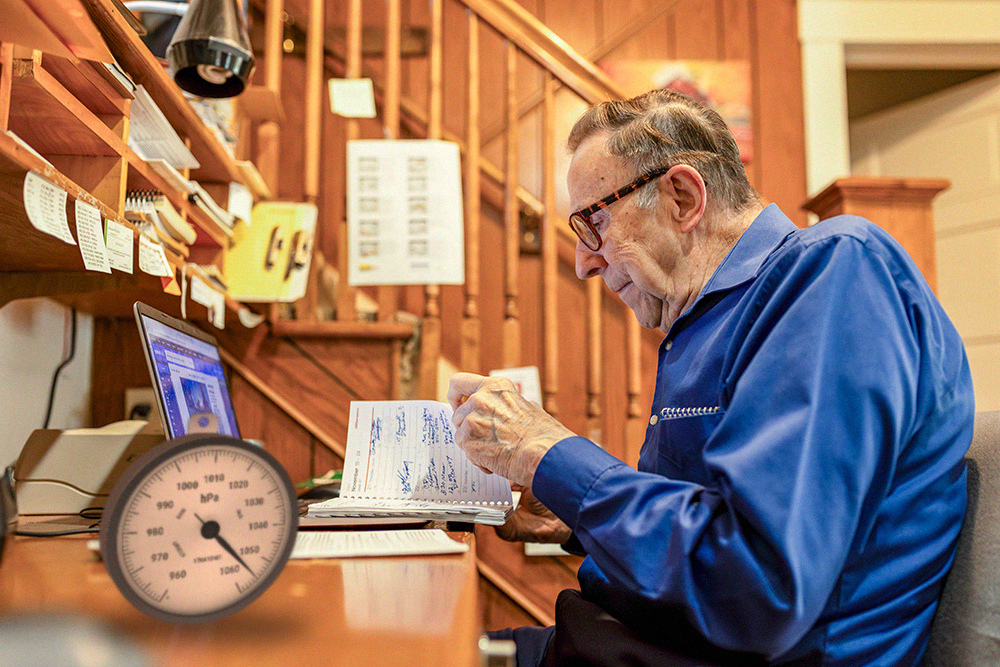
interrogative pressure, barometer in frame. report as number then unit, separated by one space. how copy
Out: 1055 hPa
